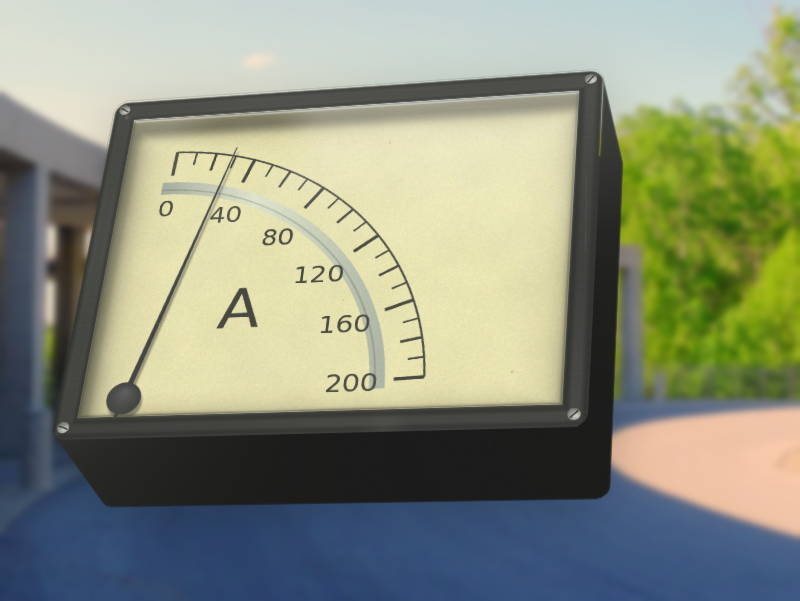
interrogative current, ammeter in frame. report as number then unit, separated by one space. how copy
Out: 30 A
